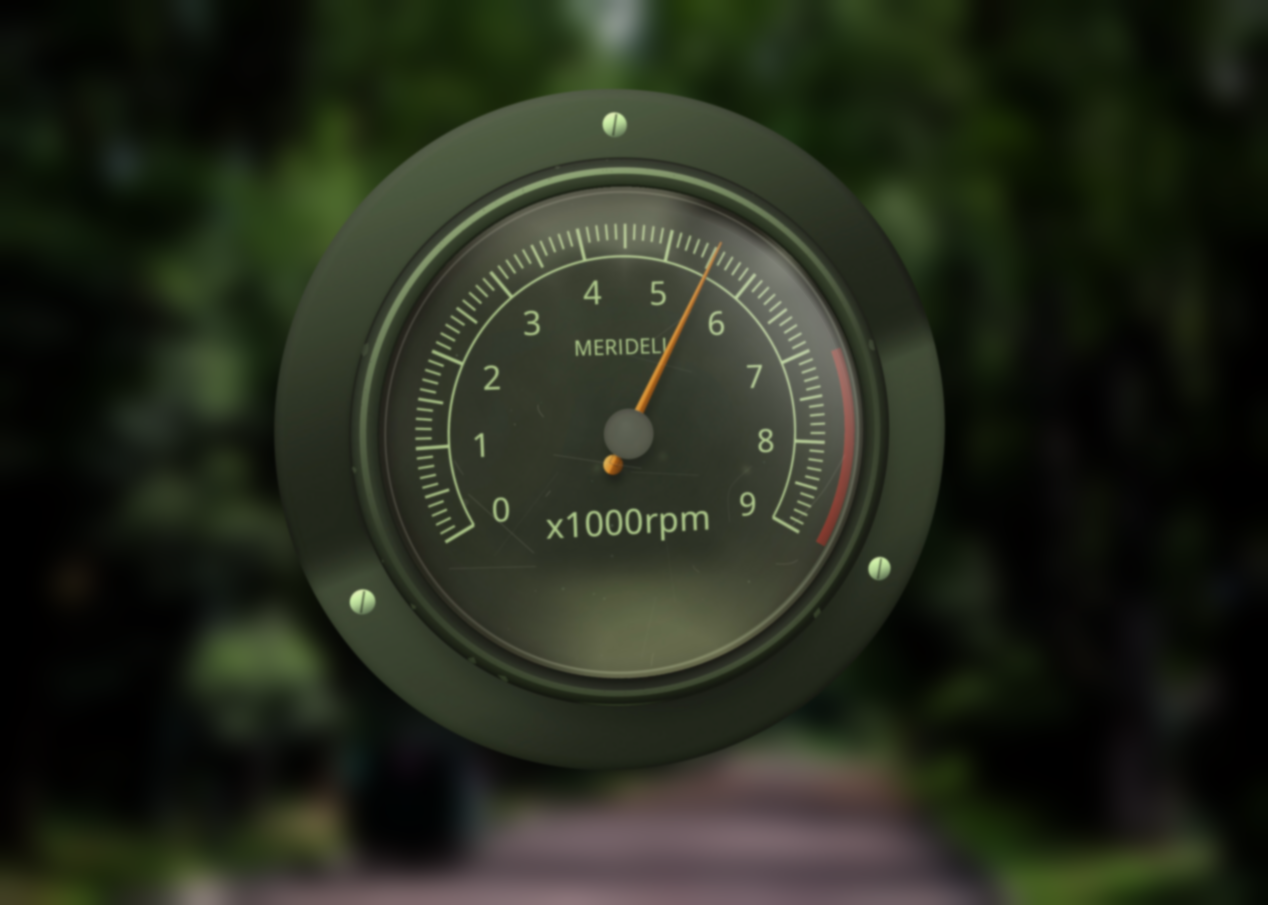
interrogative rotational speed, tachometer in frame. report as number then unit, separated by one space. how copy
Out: 5500 rpm
